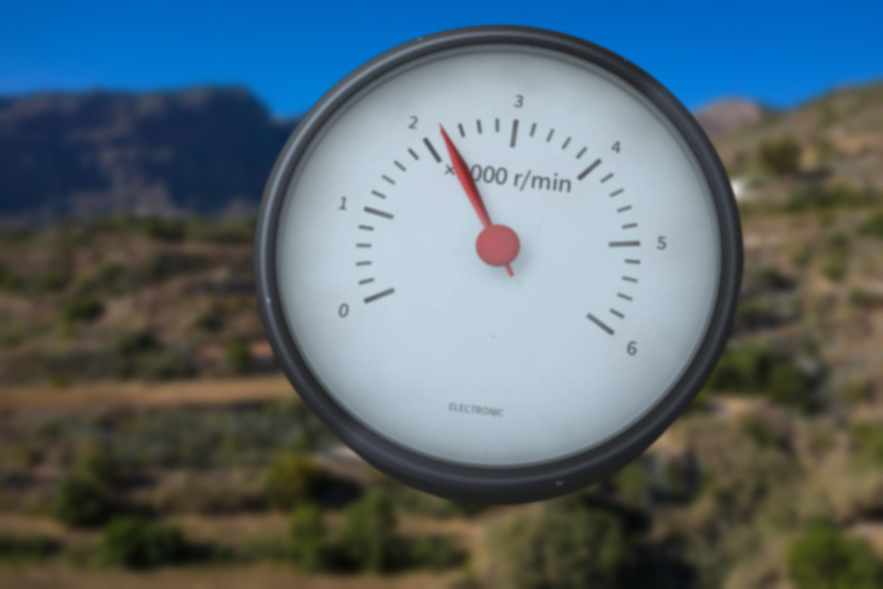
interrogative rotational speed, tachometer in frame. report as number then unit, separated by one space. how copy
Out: 2200 rpm
